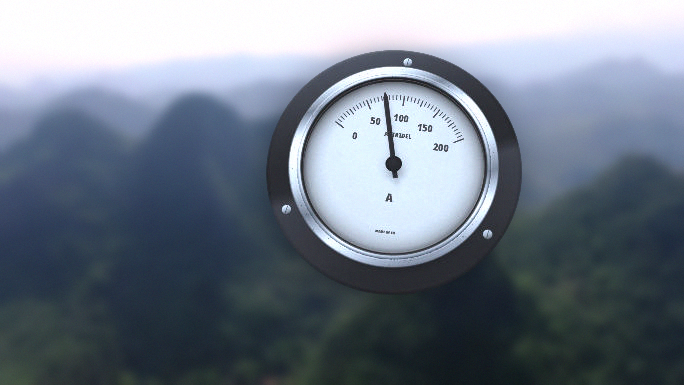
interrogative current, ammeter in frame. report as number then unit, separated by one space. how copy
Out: 75 A
